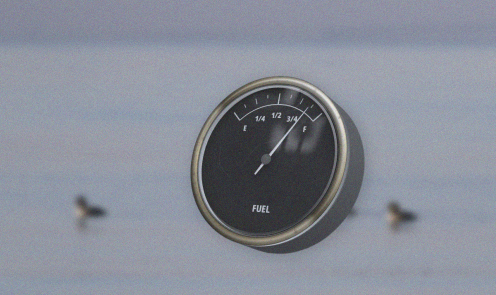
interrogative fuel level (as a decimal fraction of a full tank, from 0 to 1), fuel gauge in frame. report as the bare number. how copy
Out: 0.875
